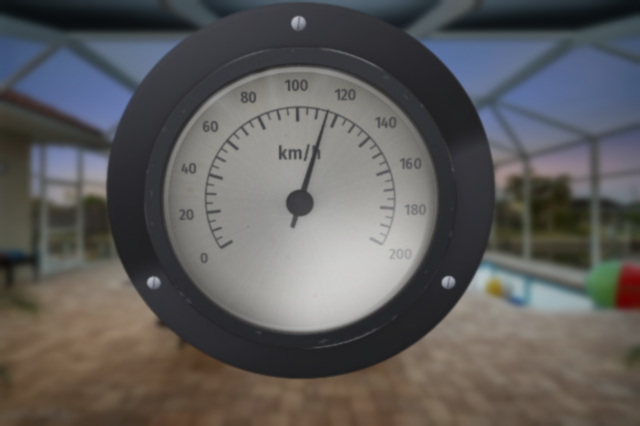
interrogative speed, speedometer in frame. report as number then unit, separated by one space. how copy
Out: 115 km/h
